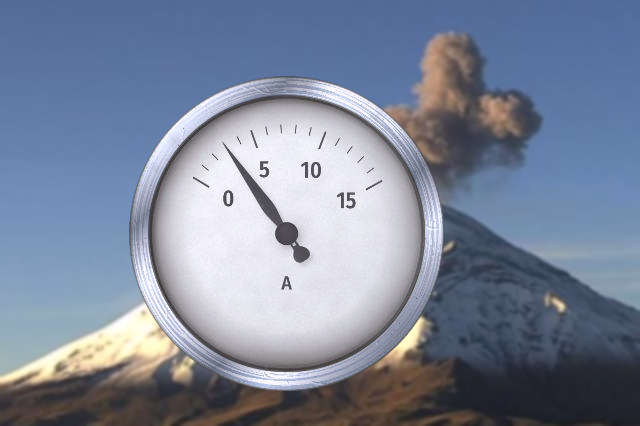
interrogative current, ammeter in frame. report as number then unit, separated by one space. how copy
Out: 3 A
